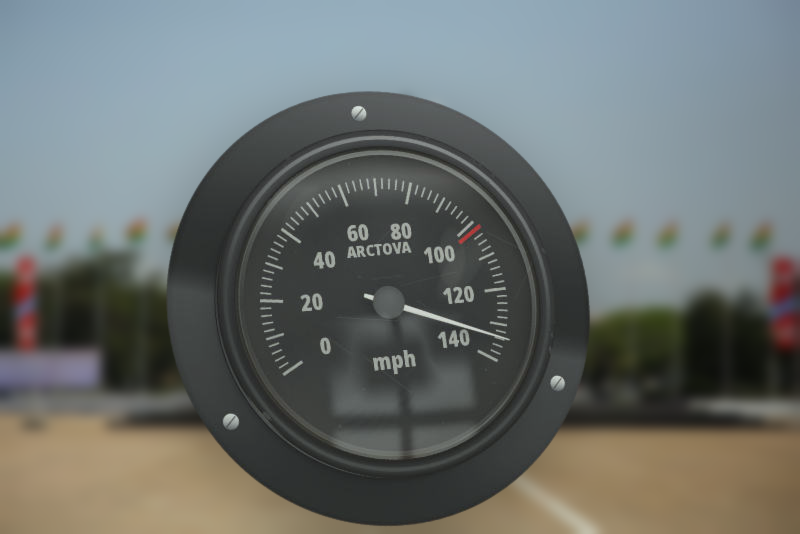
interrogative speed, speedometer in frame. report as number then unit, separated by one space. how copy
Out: 134 mph
